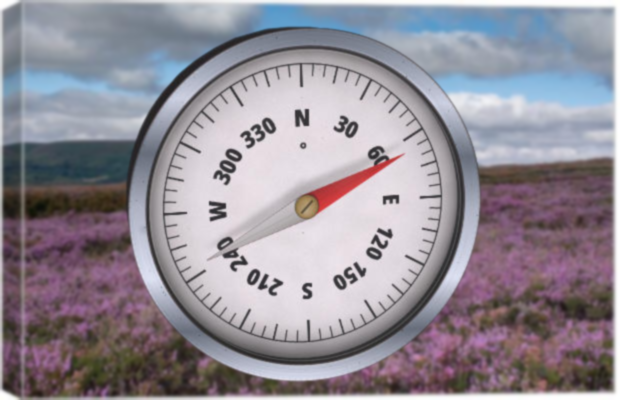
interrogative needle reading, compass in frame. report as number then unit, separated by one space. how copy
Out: 65 °
